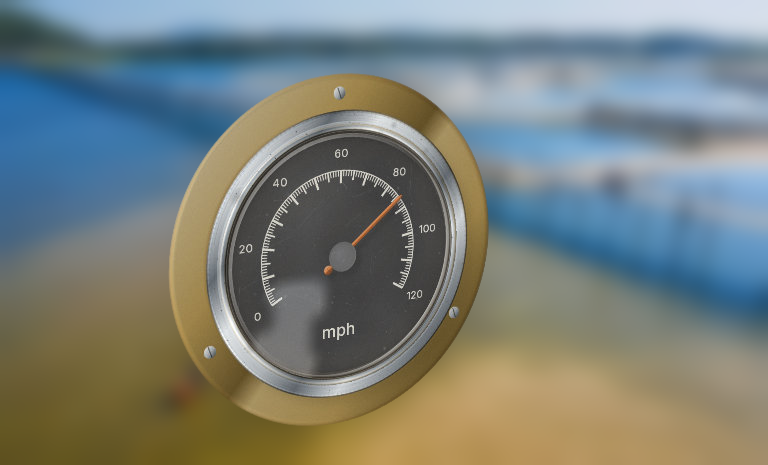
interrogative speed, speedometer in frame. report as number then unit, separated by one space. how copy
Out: 85 mph
